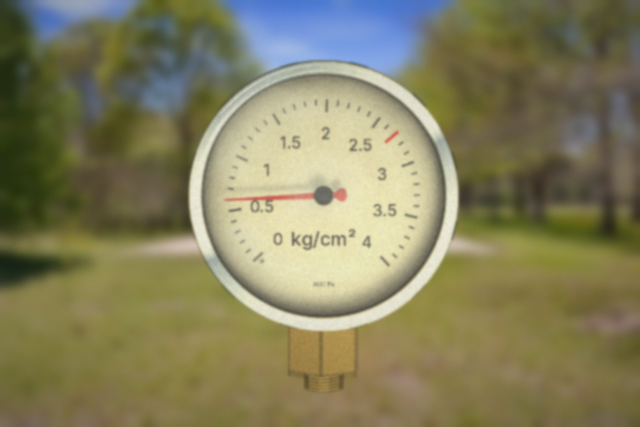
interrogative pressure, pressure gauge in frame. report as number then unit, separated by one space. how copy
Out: 0.6 kg/cm²
